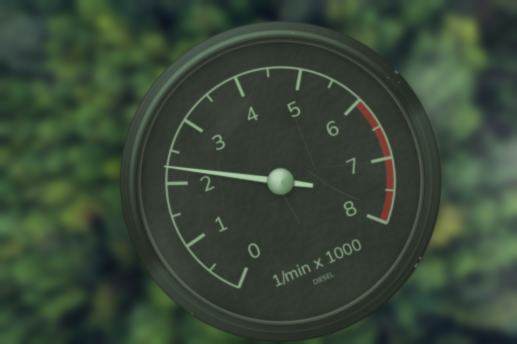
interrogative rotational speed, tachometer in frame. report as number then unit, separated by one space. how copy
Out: 2250 rpm
